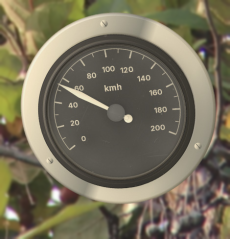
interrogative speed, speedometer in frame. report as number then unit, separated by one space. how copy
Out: 55 km/h
